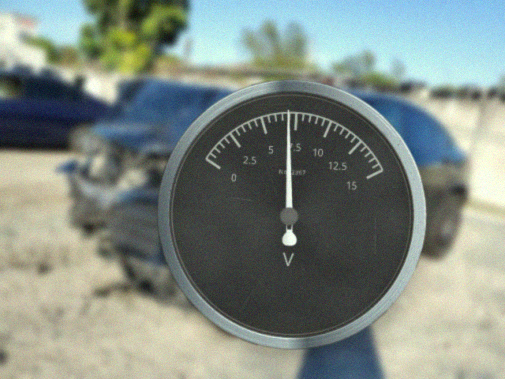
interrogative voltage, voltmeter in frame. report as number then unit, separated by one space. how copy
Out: 7 V
